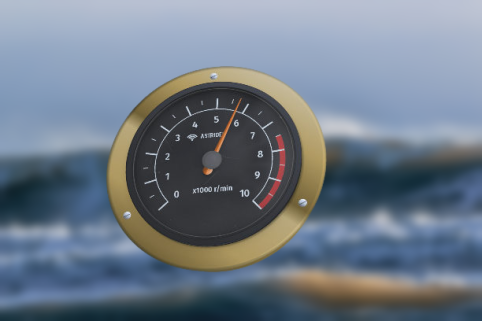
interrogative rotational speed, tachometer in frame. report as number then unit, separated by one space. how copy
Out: 5750 rpm
